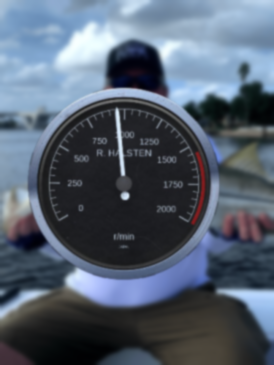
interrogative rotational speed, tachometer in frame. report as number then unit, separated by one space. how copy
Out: 950 rpm
